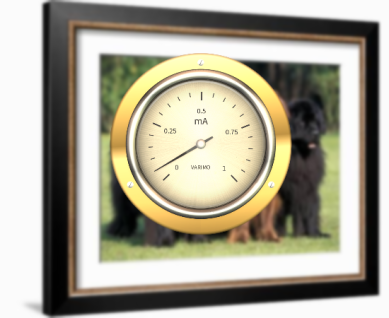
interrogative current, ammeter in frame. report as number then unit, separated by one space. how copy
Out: 0.05 mA
